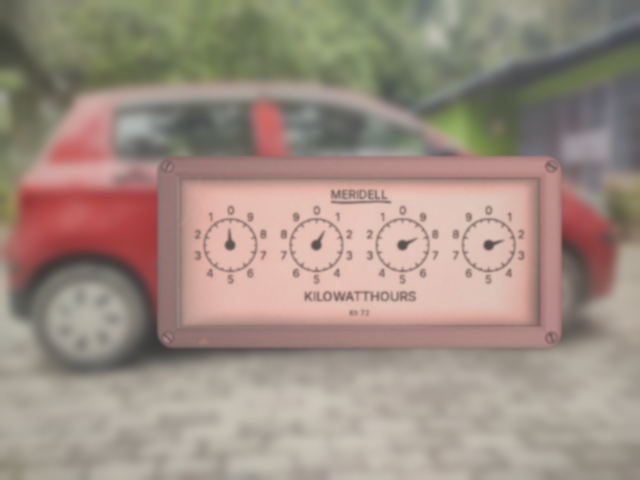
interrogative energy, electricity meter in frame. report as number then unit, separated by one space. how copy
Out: 82 kWh
